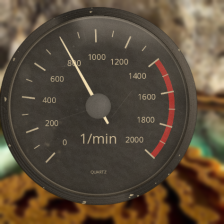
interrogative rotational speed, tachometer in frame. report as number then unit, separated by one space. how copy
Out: 800 rpm
